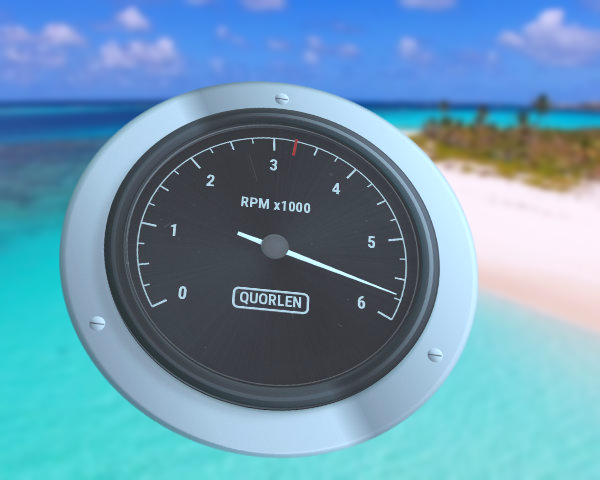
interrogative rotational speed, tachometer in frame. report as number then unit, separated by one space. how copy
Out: 5750 rpm
